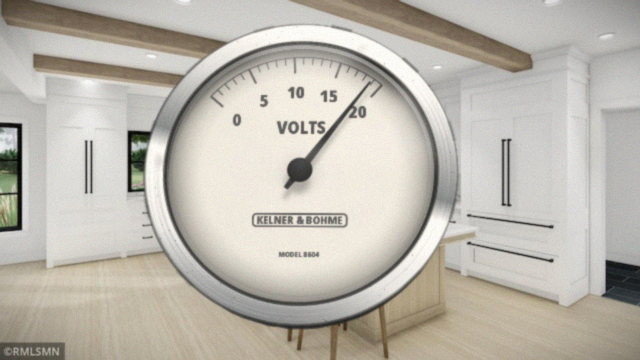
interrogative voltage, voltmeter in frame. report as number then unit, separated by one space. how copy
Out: 19 V
